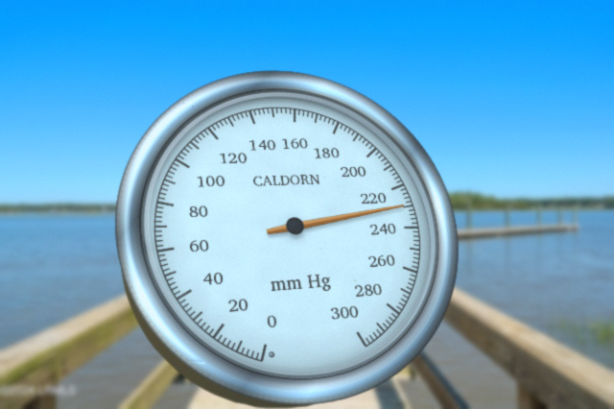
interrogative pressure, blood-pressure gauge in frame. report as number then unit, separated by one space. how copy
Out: 230 mmHg
